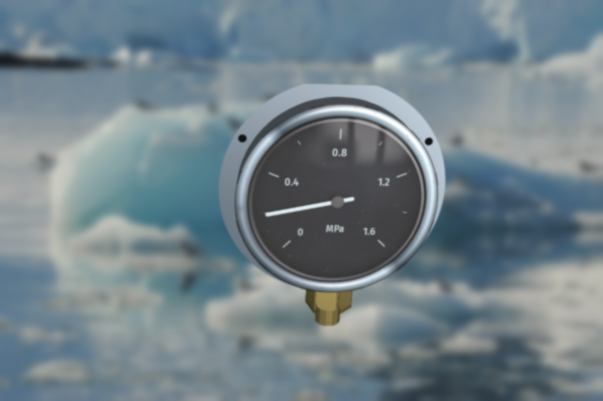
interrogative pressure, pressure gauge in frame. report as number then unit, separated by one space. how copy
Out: 0.2 MPa
